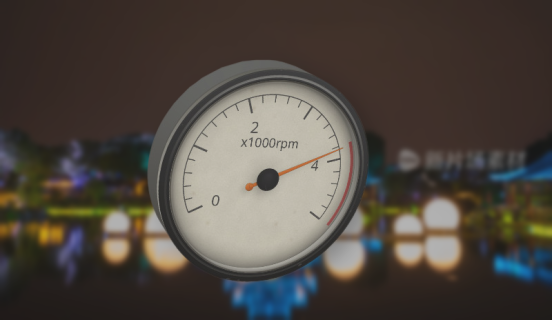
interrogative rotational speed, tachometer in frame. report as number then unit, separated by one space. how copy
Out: 3800 rpm
